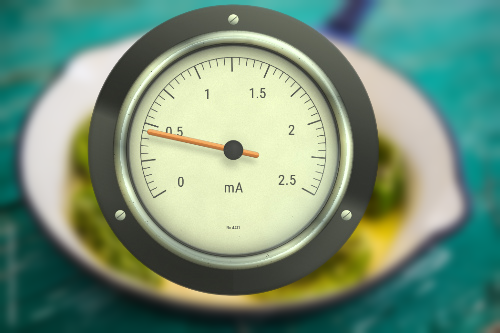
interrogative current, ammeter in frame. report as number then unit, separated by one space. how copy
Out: 0.45 mA
